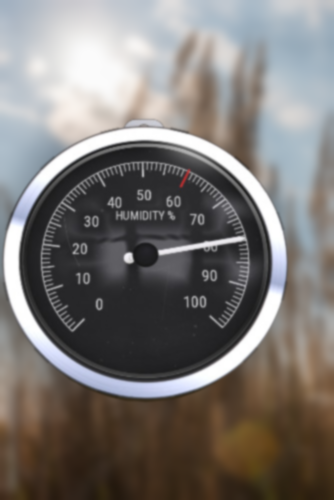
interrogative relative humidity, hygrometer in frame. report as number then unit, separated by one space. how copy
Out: 80 %
